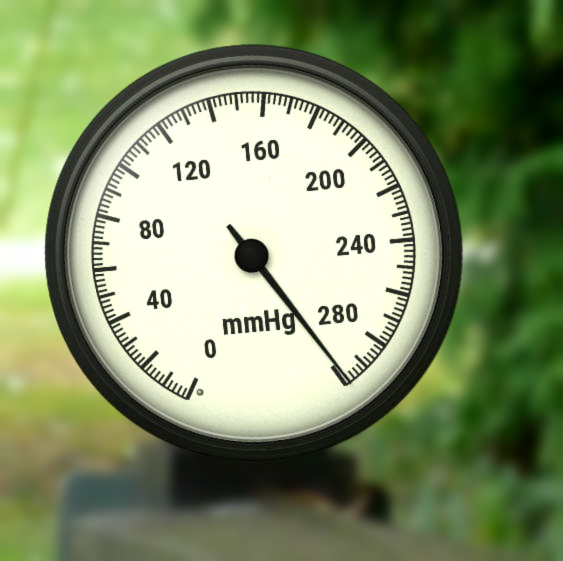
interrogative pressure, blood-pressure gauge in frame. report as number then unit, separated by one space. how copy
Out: 298 mmHg
